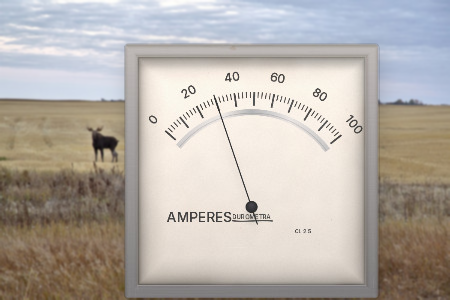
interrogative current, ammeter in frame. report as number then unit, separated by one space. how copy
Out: 30 A
